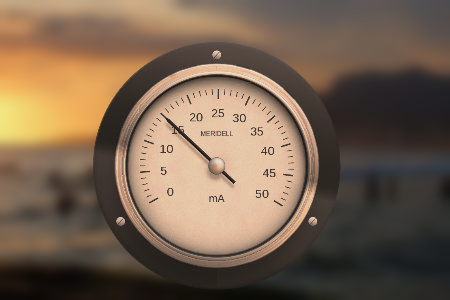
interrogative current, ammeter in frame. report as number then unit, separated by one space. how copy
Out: 15 mA
